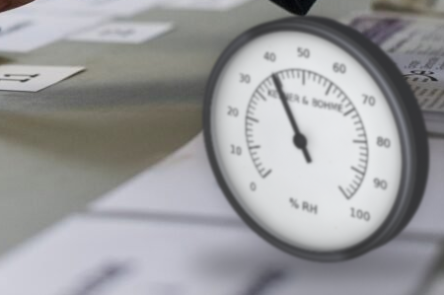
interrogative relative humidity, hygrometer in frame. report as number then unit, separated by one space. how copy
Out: 40 %
